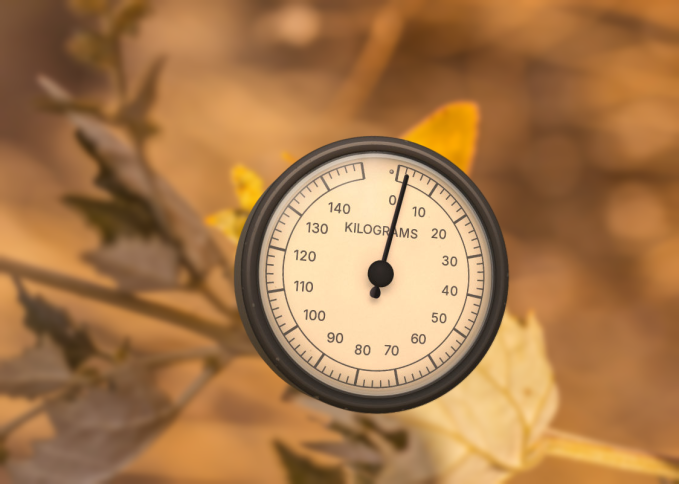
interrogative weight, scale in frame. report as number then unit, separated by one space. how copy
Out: 2 kg
